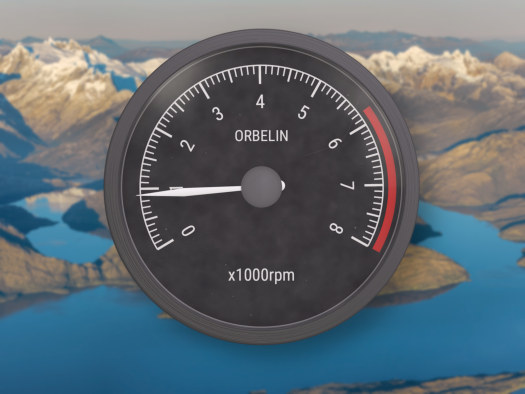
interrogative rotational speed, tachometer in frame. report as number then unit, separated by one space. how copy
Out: 900 rpm
